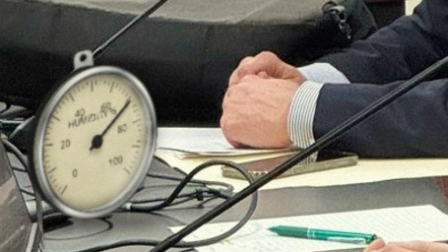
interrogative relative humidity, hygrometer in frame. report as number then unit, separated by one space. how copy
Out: 70 %
